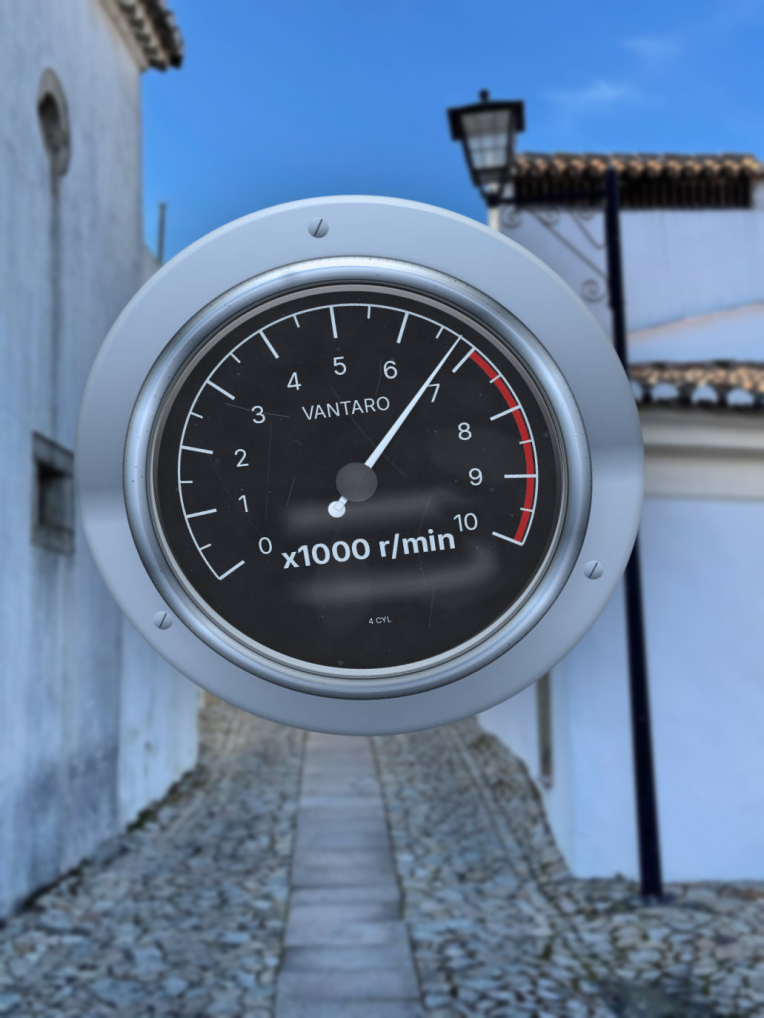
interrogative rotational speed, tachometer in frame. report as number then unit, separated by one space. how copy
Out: 6750 rpm
